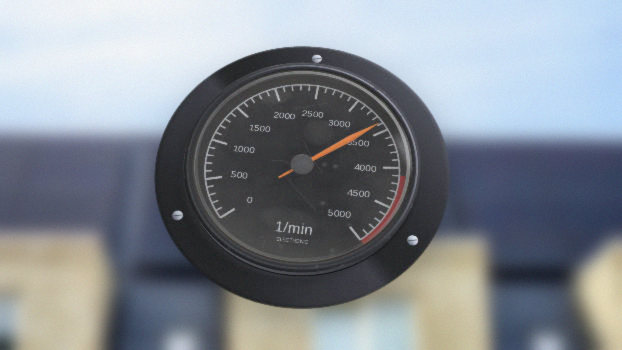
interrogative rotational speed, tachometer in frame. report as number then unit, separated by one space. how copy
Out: 3400 rpm
